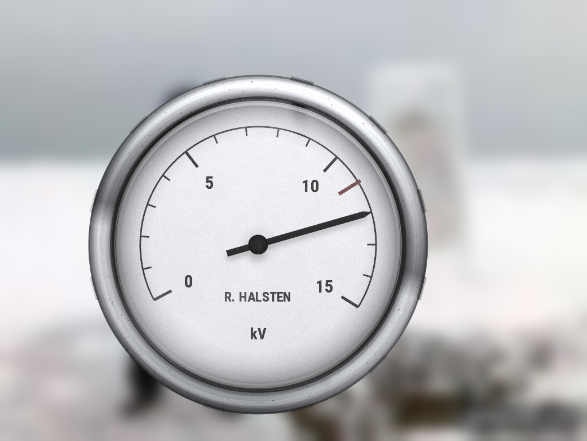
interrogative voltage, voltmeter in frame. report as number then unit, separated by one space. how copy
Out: 12 kV
